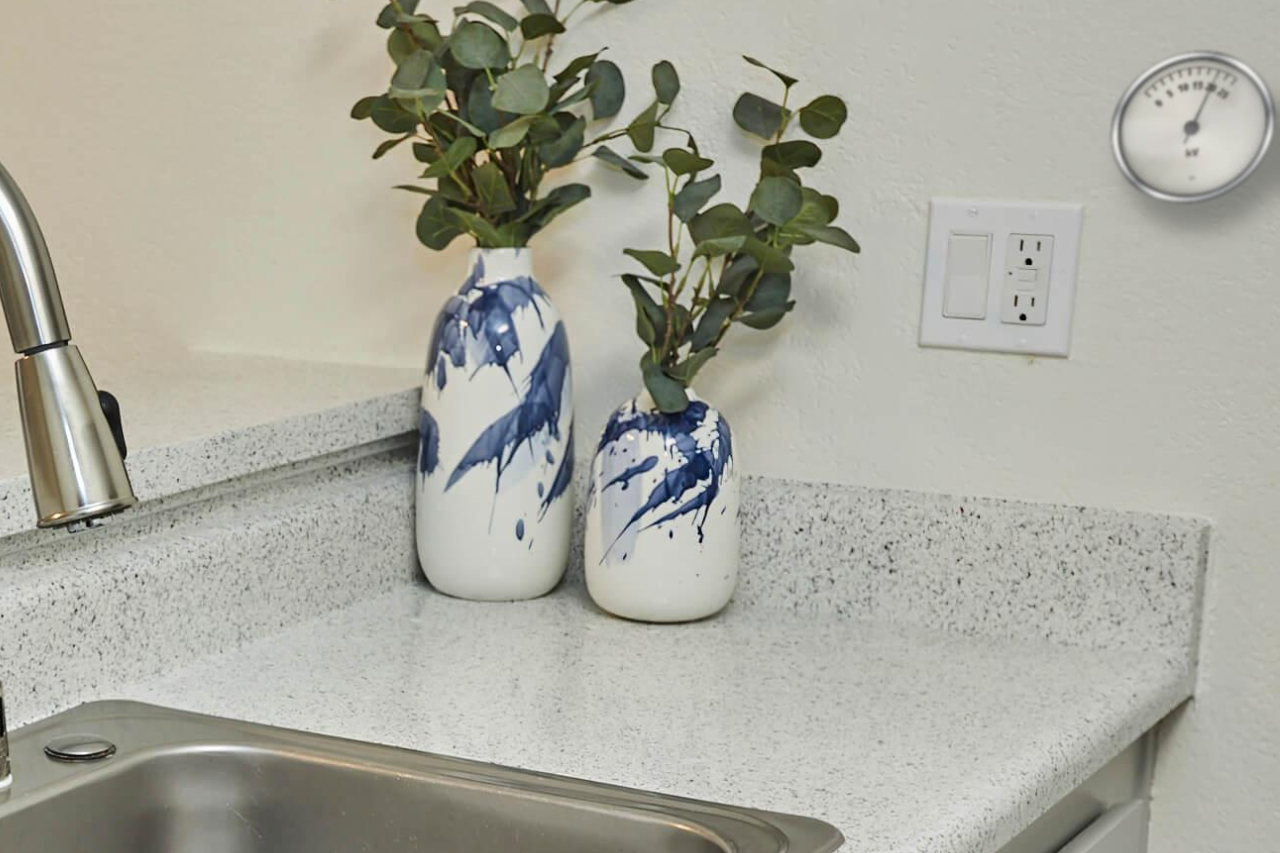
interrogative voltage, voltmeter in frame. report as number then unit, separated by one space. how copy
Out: 20 kV
